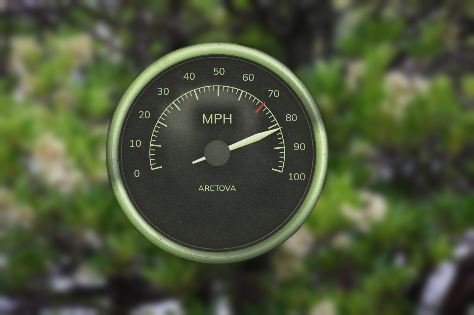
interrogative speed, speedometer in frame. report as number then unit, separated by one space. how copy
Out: 82 mph
